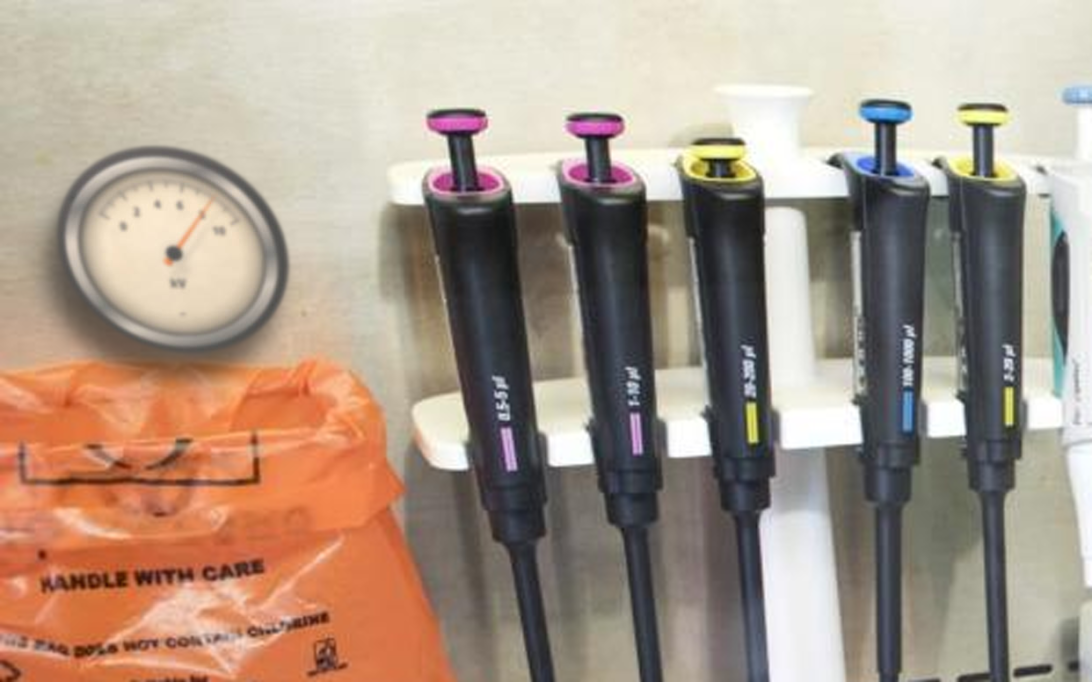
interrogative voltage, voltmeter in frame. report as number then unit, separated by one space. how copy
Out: 8 kV
